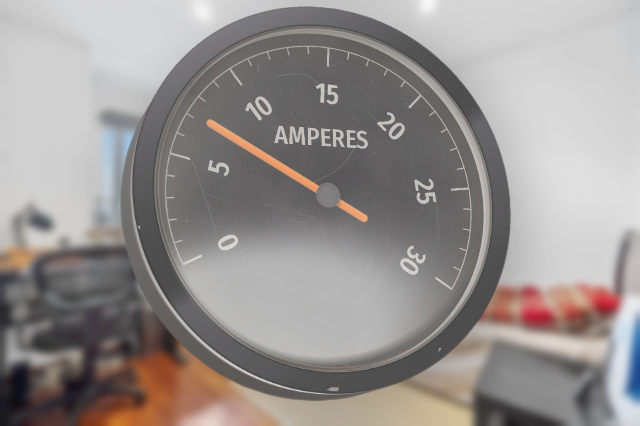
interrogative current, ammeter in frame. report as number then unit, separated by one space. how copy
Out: 7 A
